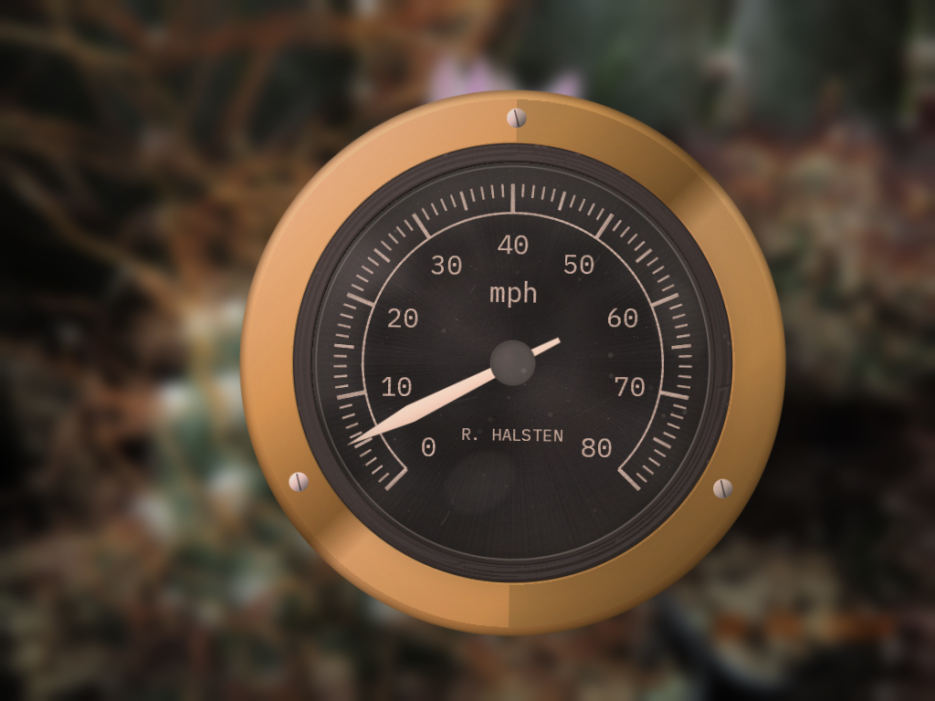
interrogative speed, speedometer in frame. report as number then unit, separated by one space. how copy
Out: 5.5 mph
